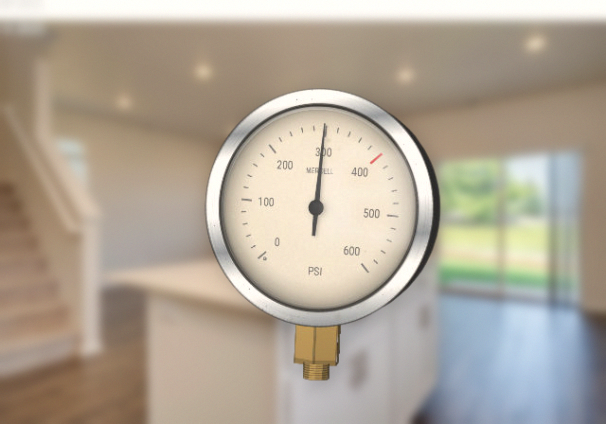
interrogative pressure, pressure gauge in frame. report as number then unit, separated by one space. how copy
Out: 300 psi
